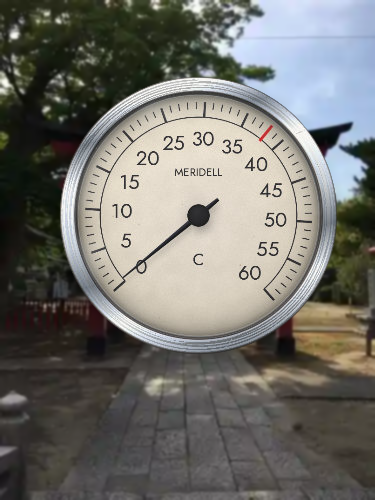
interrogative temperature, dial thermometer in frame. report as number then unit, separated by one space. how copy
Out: 0.5 °C
